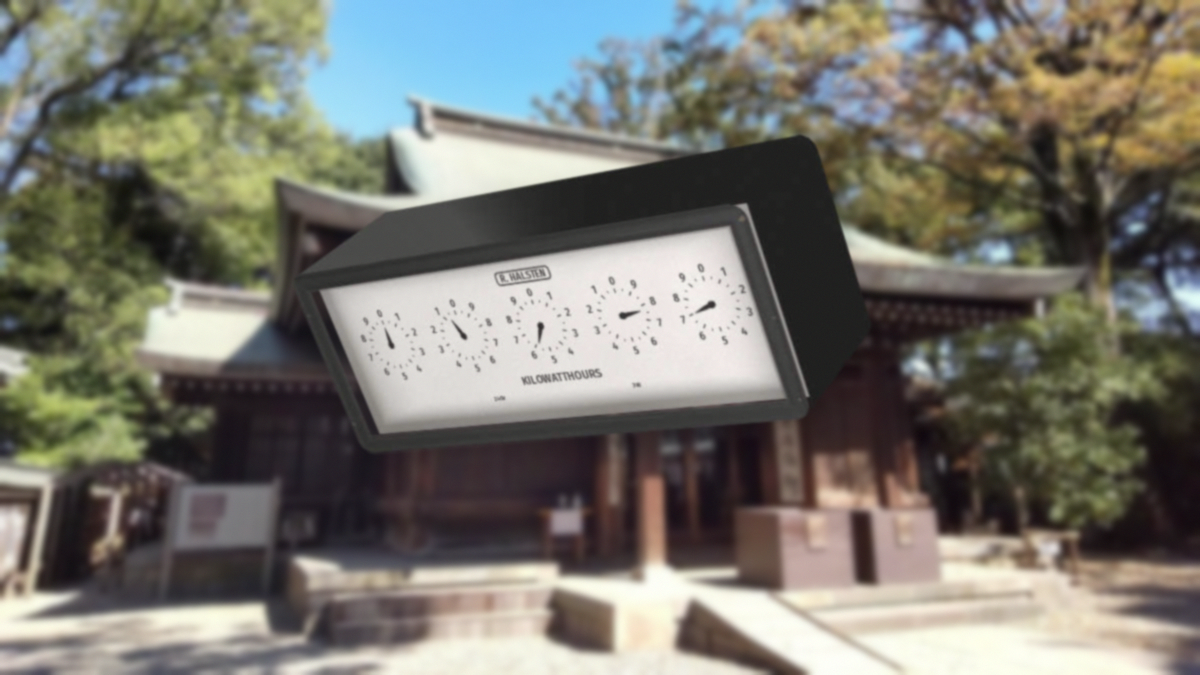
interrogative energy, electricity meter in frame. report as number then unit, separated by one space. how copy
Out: 577 kWh
